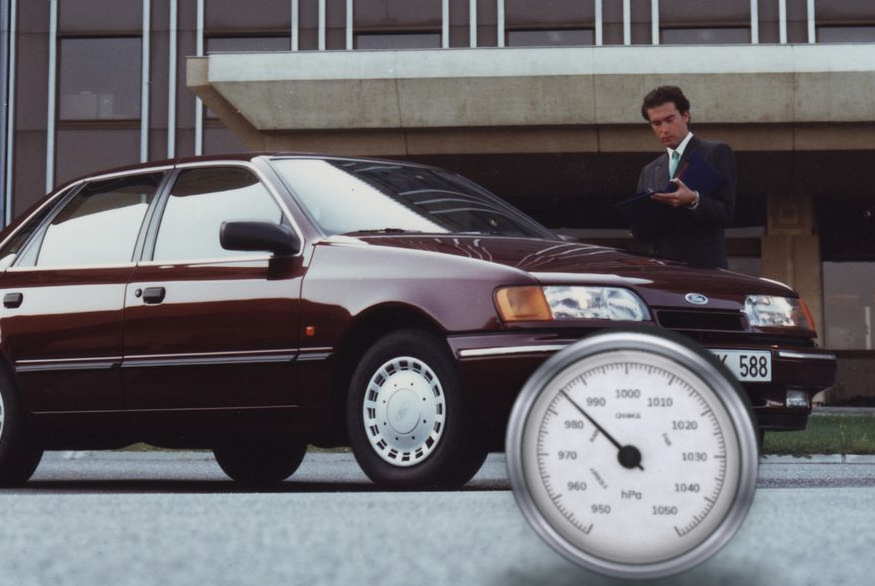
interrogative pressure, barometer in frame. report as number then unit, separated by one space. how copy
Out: 985 hPa
